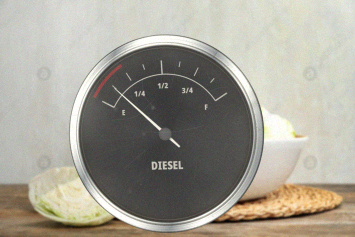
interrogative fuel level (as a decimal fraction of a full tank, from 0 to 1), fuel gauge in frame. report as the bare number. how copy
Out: 0.125
